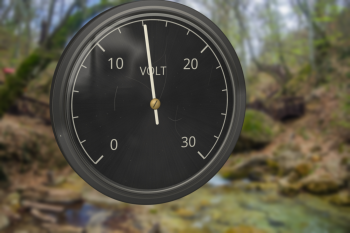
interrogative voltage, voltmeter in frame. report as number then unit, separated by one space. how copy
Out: 14 V
